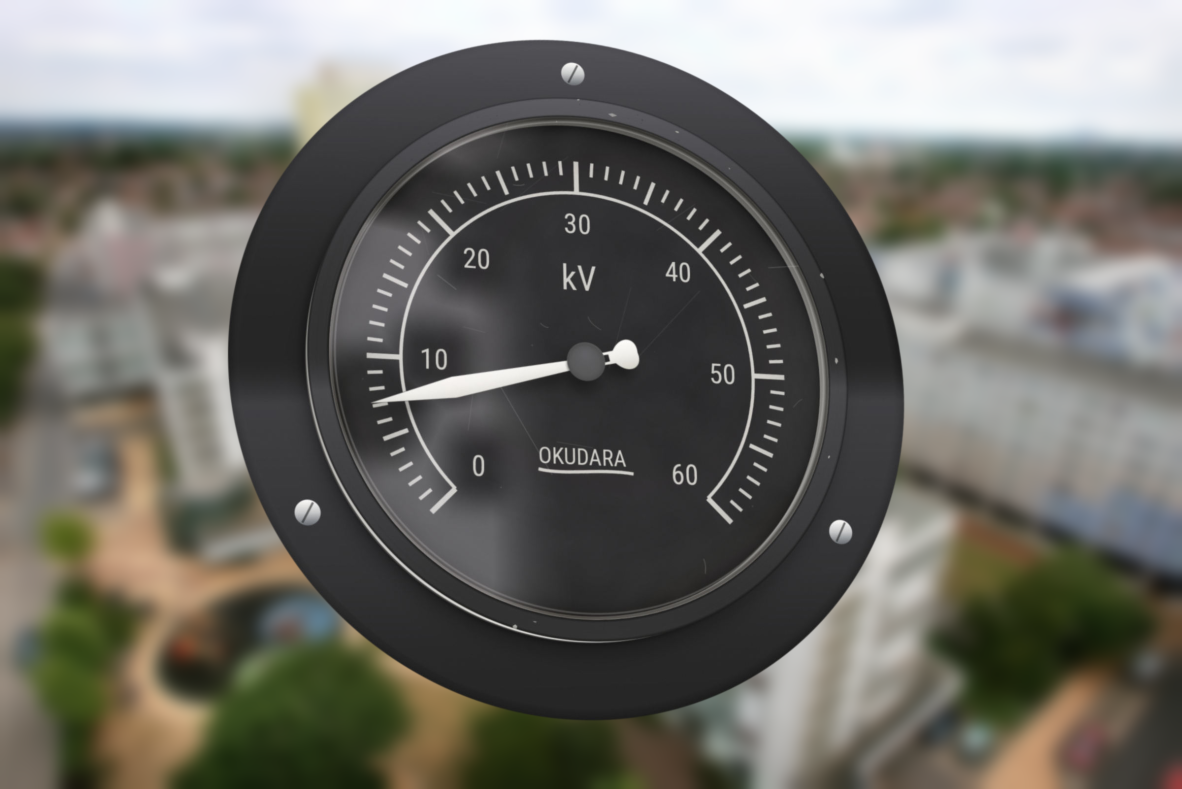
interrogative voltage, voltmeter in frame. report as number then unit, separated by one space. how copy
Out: 7 kV
